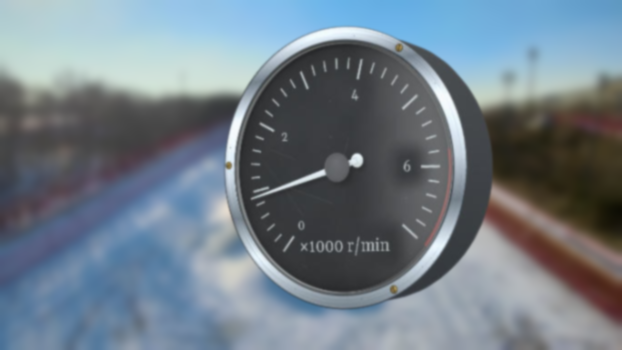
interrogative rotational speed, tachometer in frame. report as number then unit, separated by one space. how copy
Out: 900 rpm
